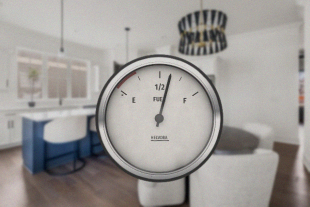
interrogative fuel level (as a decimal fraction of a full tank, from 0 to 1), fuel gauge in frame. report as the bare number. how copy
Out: 0.625
